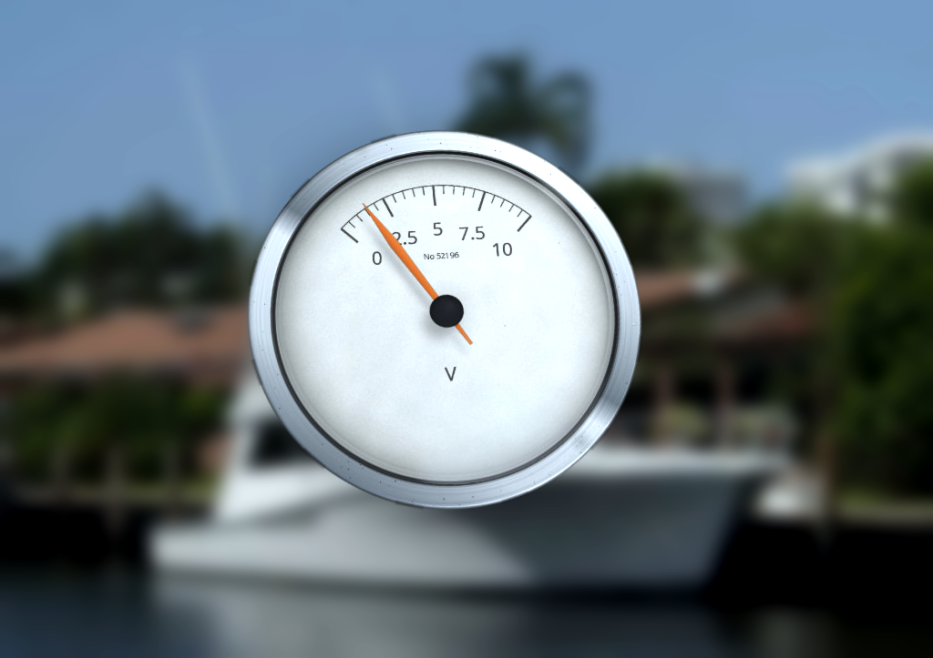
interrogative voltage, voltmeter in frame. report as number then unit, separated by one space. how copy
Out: 1.5 V
